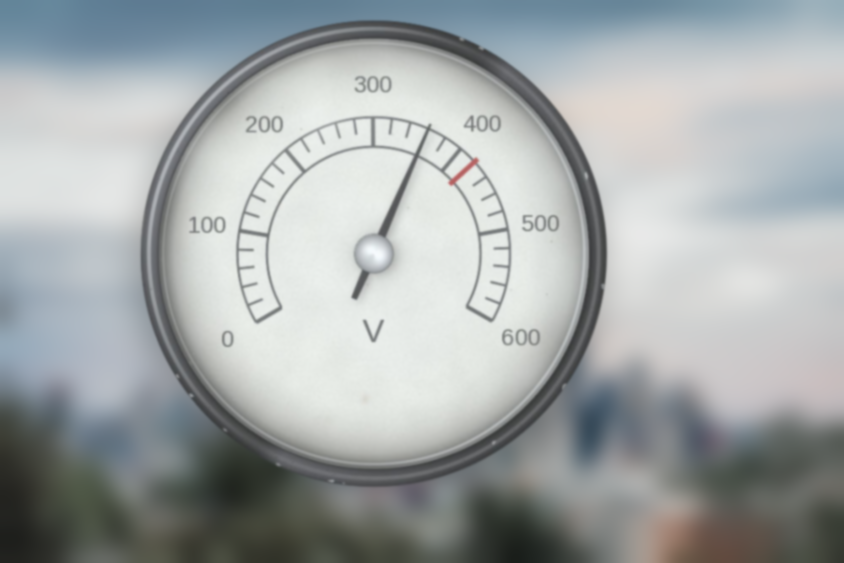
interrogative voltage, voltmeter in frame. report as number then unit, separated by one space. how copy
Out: 360 V
